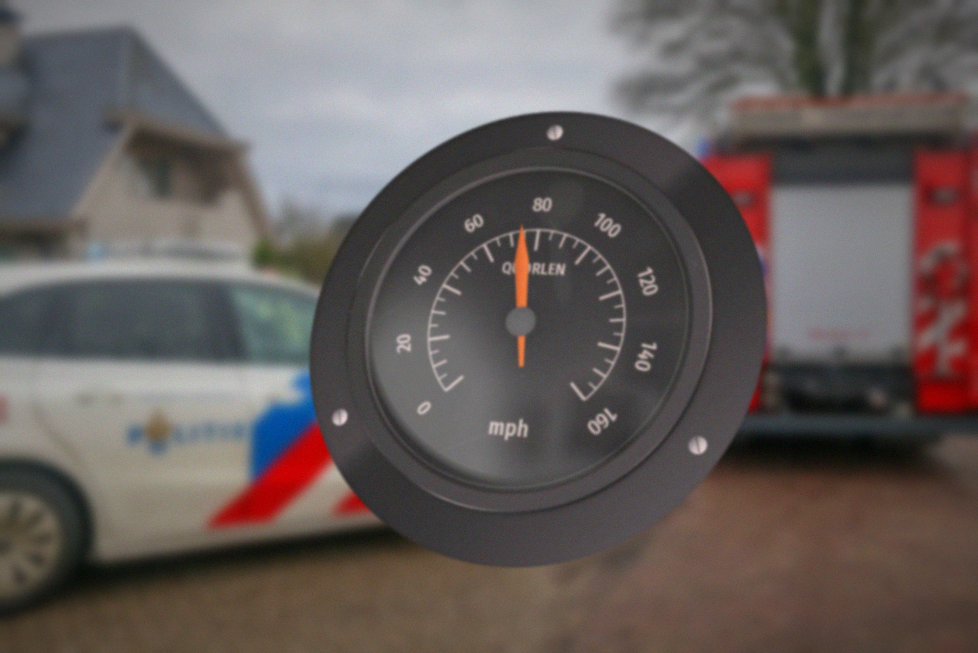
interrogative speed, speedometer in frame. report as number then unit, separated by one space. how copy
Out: 75 mph
